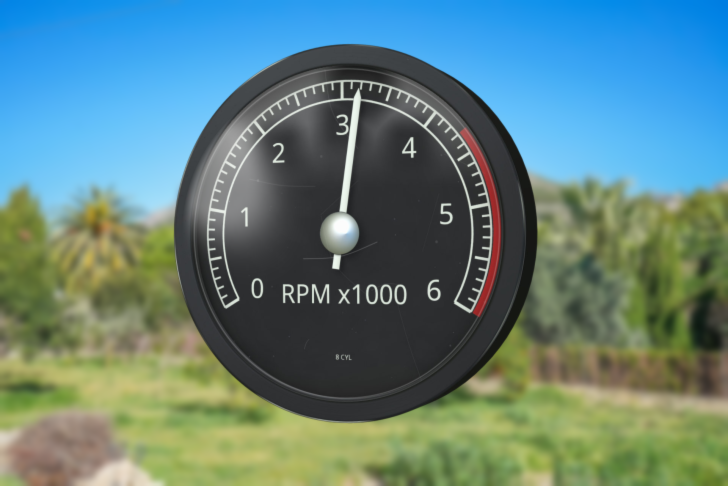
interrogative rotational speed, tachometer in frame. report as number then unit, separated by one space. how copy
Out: 3200 rpm
